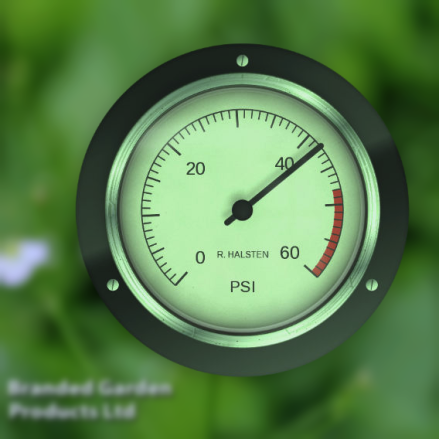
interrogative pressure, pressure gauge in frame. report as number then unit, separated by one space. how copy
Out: 42 psi
